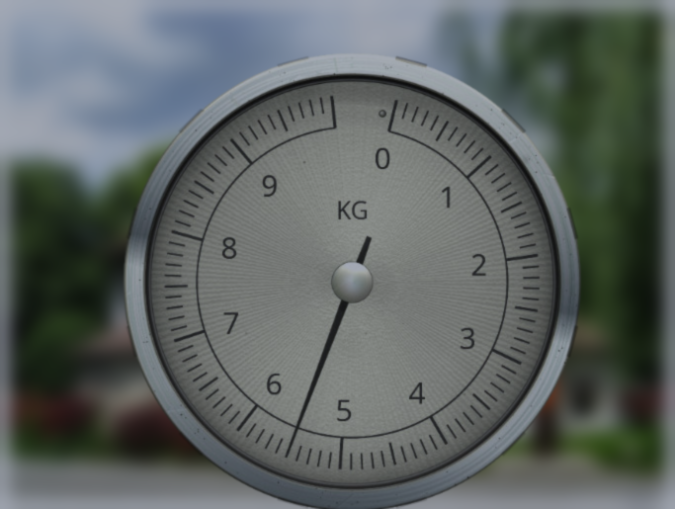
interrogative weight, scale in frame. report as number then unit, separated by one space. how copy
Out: 5.5 kg
